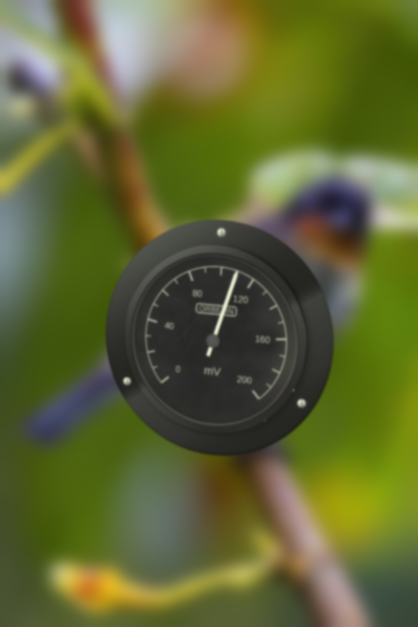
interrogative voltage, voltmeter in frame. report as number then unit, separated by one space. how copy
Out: 110 mV
